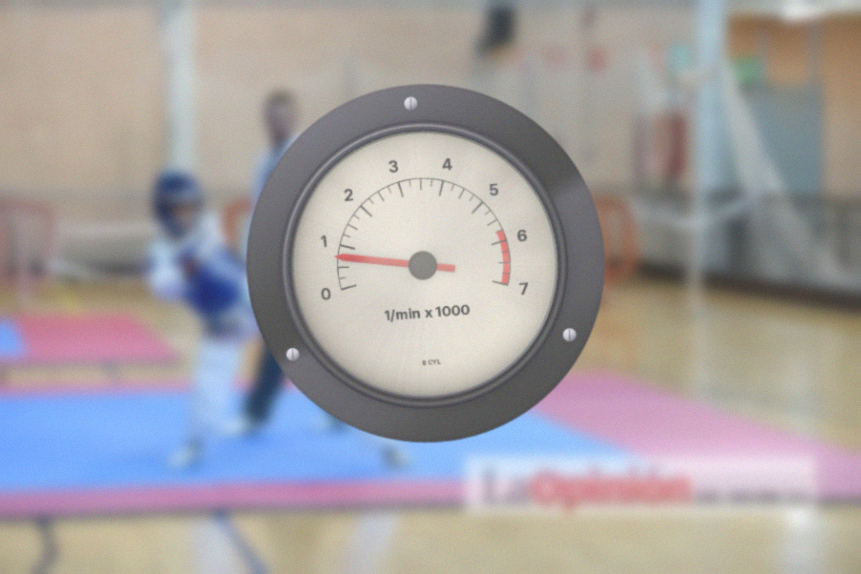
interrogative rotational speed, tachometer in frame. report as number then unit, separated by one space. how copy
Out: 750 rpm
